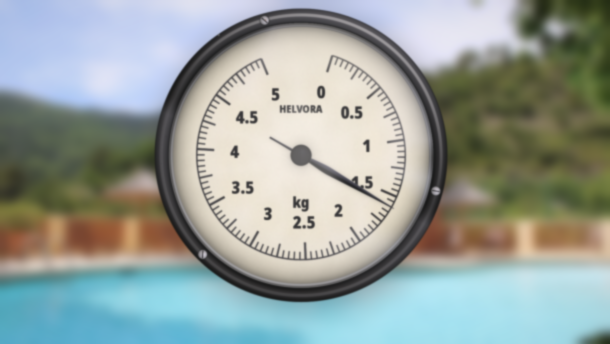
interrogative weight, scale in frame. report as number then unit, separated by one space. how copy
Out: 1.6 kg
